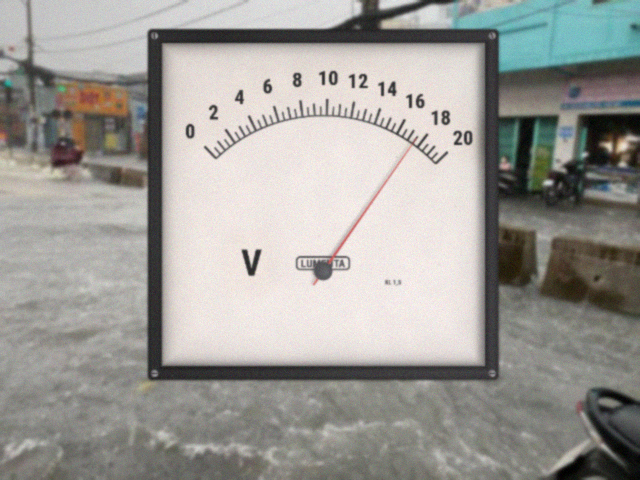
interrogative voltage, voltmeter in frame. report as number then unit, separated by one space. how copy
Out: 17.5 V
